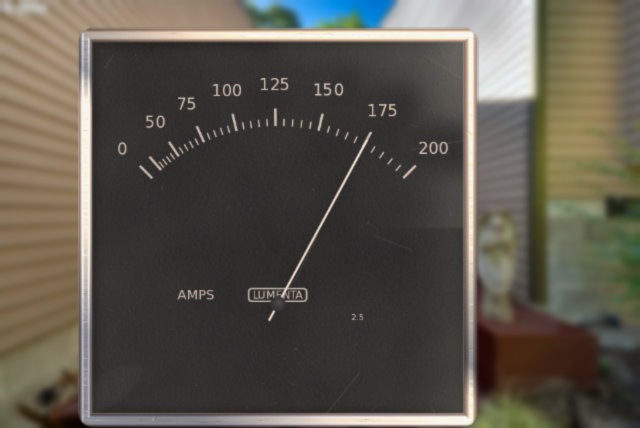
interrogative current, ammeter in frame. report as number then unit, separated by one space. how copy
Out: 175 A
